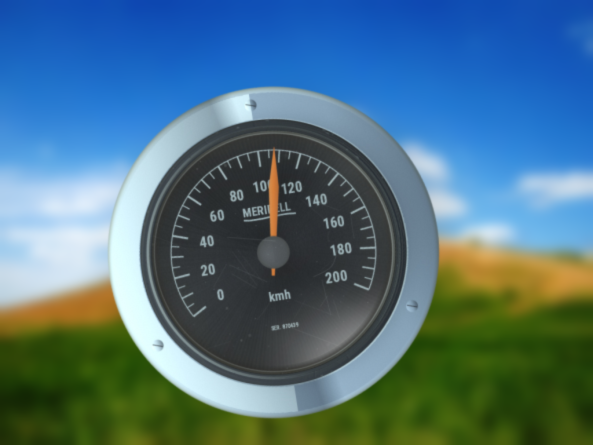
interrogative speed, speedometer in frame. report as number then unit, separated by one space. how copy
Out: 107.5 km/h
